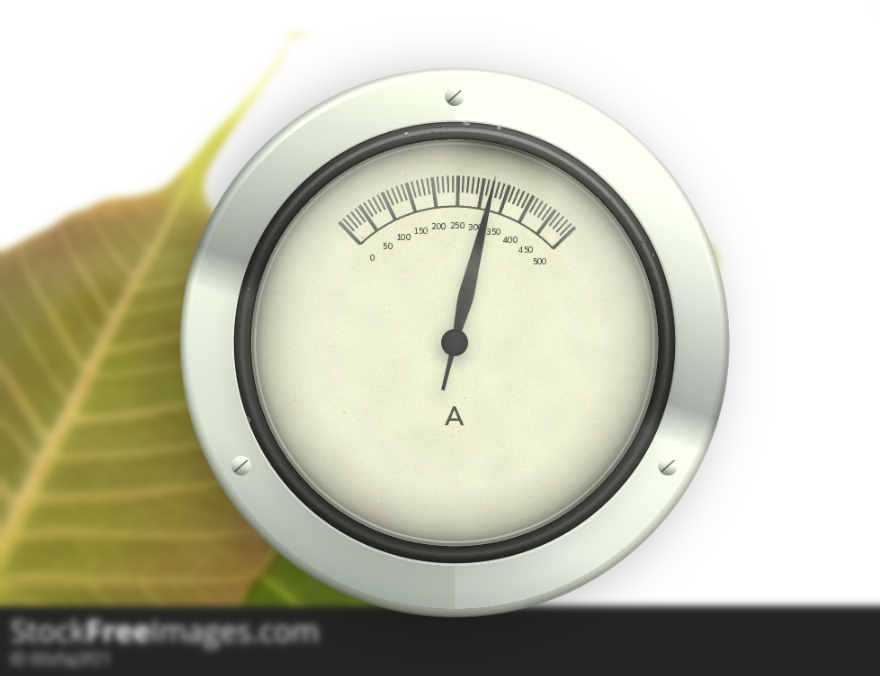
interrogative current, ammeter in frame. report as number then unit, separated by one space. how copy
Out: 320 A
